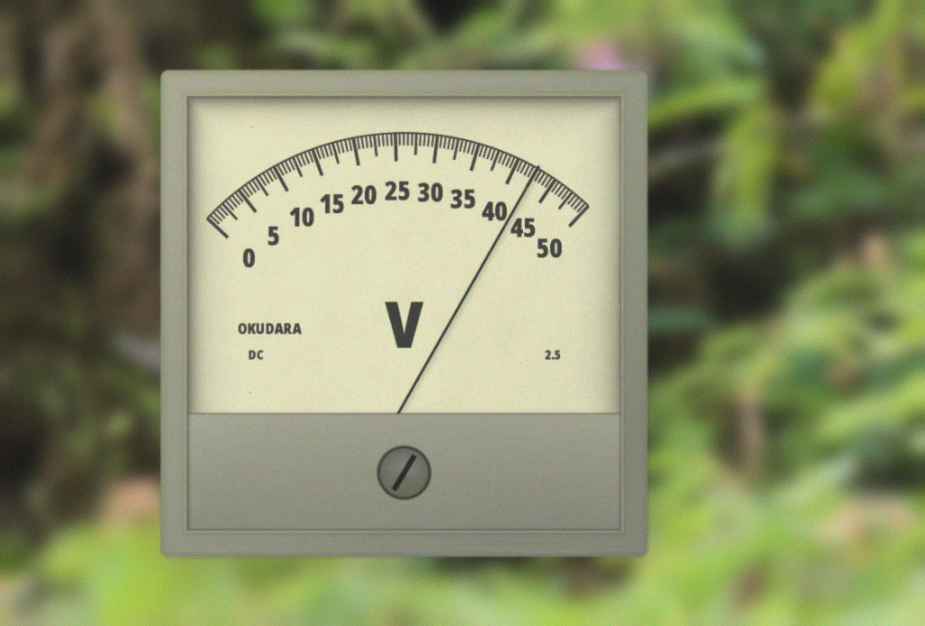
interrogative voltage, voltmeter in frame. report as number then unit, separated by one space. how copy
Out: 42.5 V
